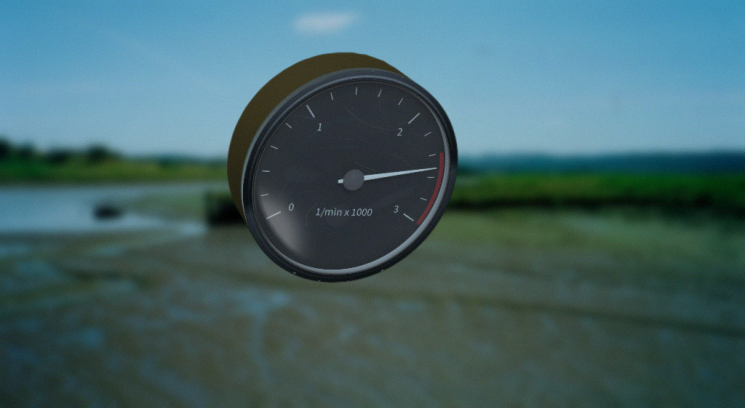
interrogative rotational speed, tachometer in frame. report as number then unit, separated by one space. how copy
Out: 2500 rpm
